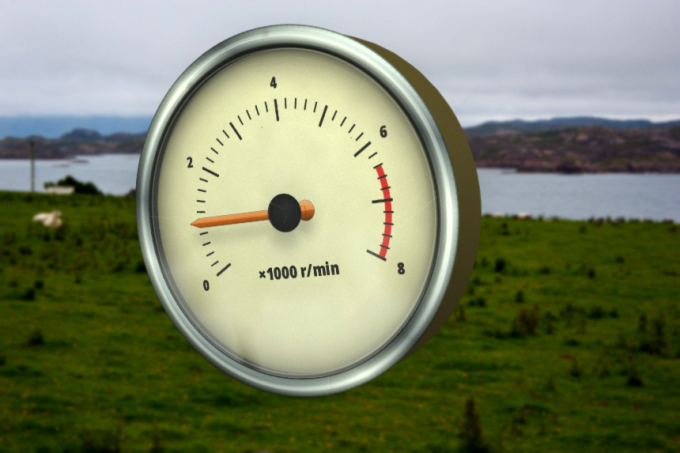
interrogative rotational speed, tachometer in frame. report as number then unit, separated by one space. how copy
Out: 1000 rpm
